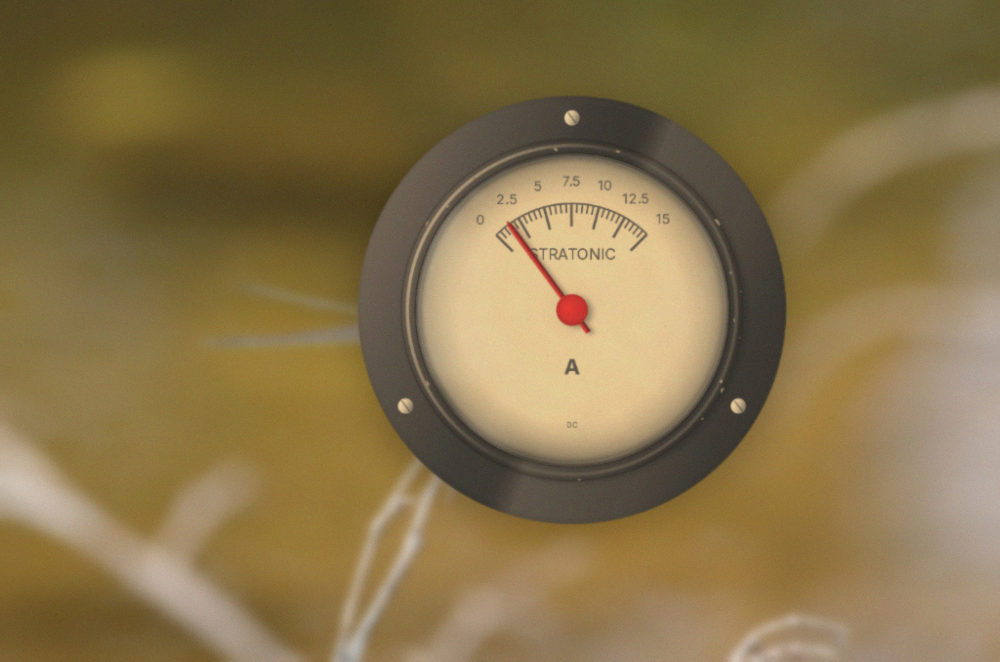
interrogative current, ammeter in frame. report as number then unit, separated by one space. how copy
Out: 1.5 A
